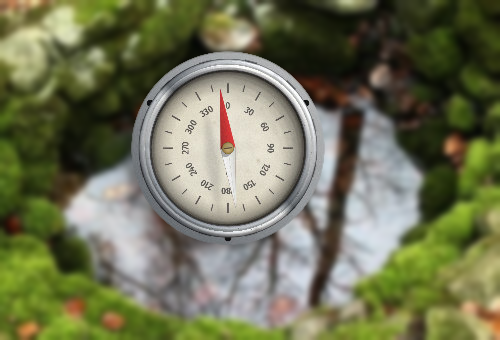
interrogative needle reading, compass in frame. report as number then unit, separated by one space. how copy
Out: 352.5 °
